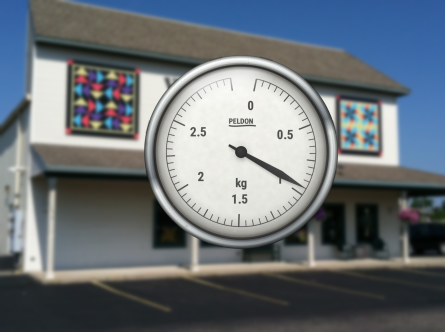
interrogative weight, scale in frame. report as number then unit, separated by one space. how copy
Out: 0.95 kg
